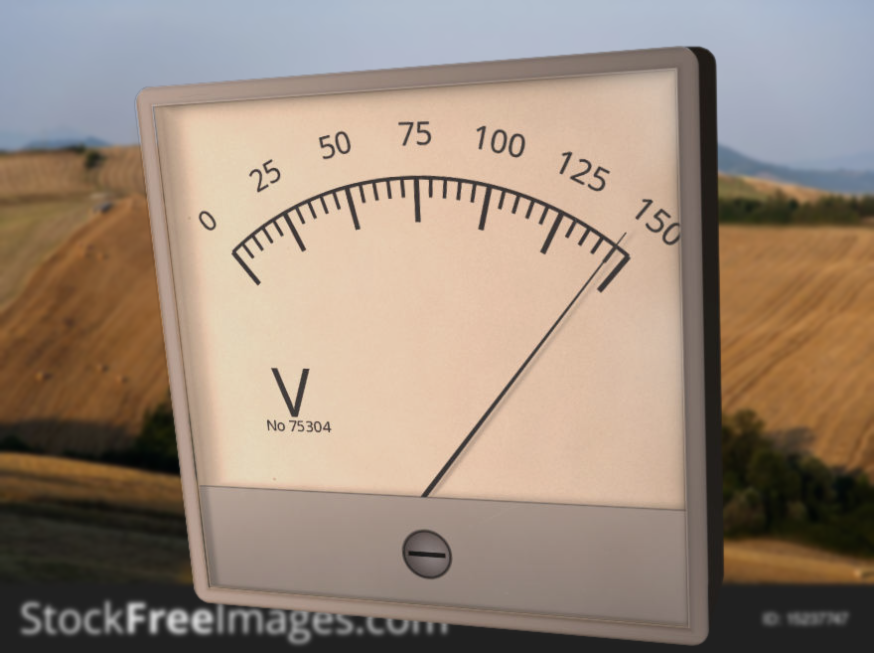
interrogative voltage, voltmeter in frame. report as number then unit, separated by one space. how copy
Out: 145 V
